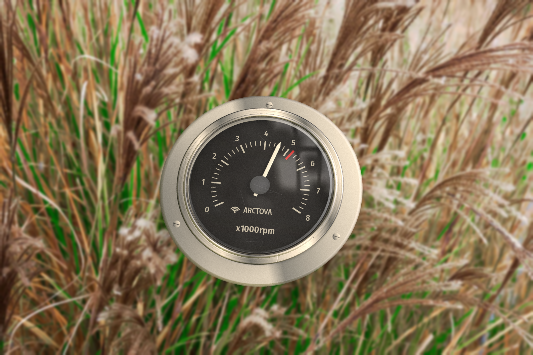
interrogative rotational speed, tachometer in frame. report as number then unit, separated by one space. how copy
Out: 4600 rpm
